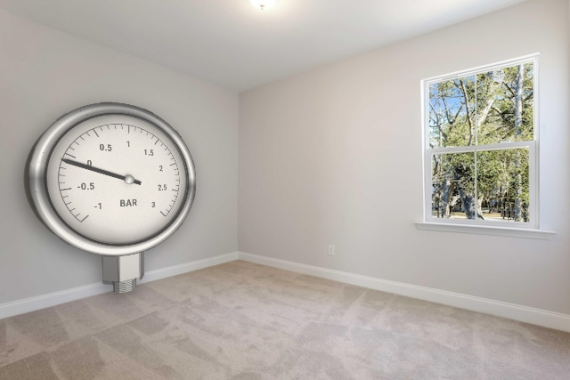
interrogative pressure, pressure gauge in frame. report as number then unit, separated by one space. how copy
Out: -0.1 bar
